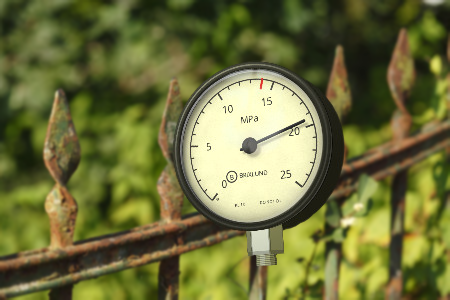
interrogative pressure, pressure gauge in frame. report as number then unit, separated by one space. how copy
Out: 19.5 MPa
